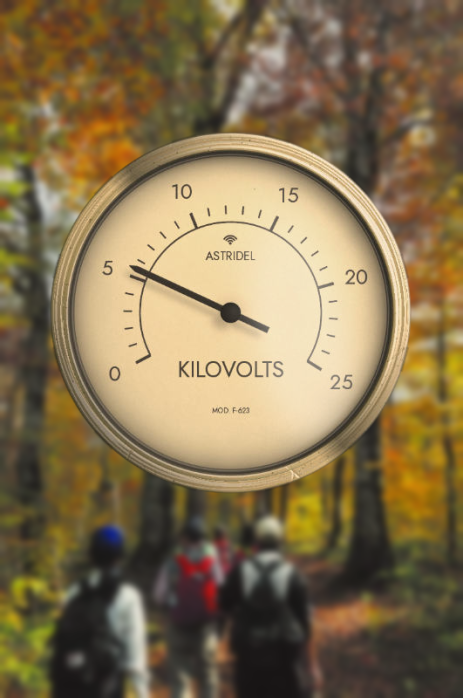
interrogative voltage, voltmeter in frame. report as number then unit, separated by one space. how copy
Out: 5.5 kV
